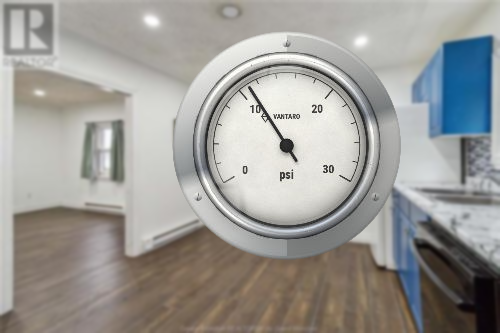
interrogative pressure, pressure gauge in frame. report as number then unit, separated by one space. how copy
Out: 11 psi
